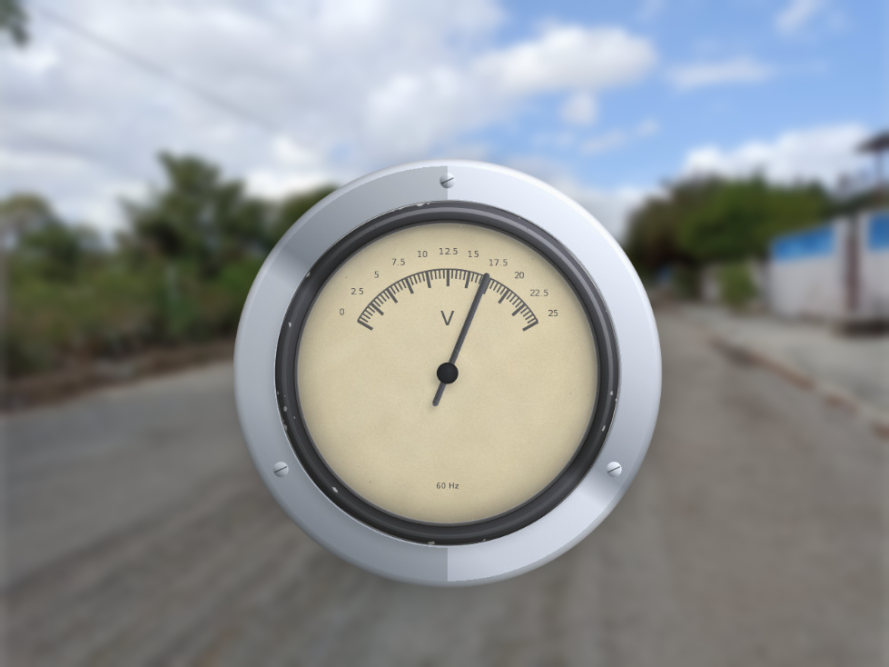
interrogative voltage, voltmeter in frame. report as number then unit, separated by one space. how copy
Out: 17 V
